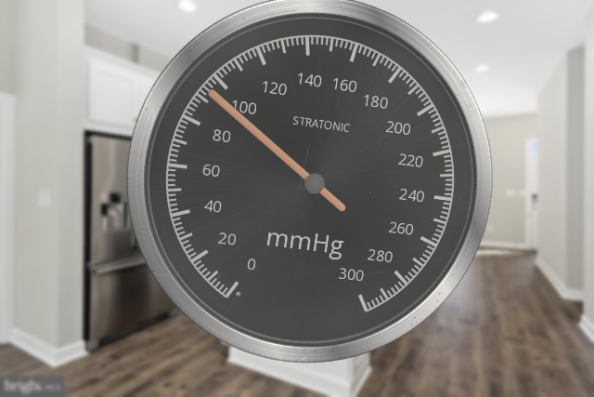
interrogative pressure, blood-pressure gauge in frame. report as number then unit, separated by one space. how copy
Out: 94 mmHg
